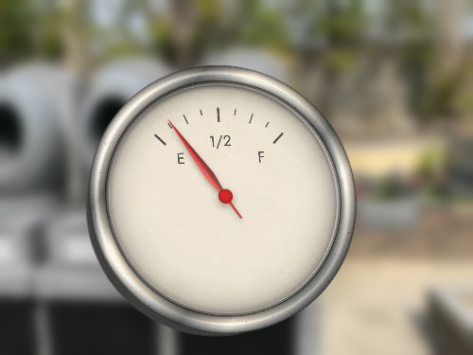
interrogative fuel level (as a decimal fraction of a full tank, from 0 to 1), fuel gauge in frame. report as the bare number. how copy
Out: 0.125
